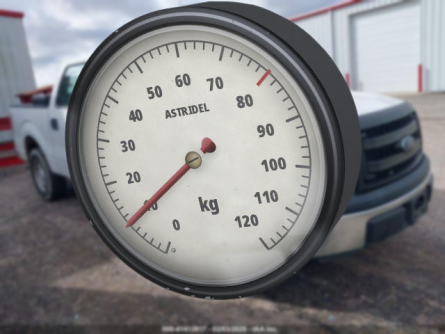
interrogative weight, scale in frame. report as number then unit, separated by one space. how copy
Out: 10 kg
